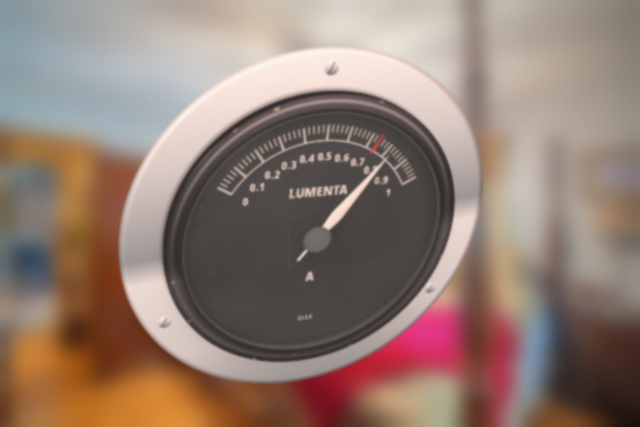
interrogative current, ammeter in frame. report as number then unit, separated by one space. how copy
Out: 0.8 A
